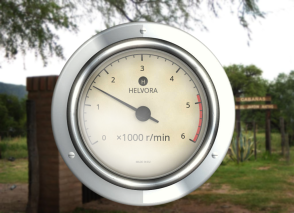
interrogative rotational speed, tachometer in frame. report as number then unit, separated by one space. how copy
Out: 1500 rpm
